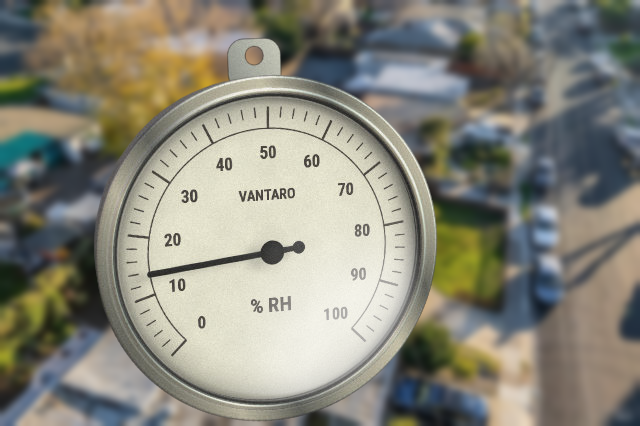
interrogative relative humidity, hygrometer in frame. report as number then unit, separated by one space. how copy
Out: 14 %
